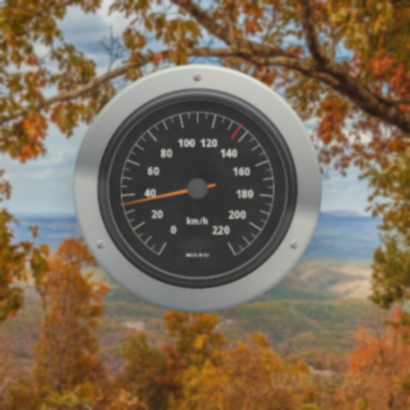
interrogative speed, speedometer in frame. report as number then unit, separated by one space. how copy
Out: 35 km/h
